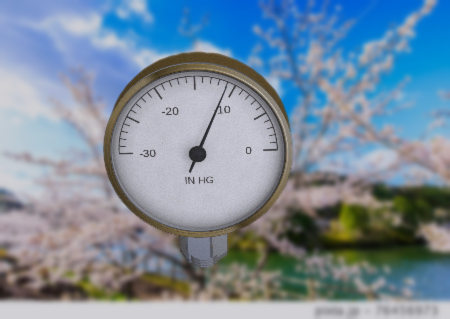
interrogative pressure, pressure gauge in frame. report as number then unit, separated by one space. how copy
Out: -11 inHg
